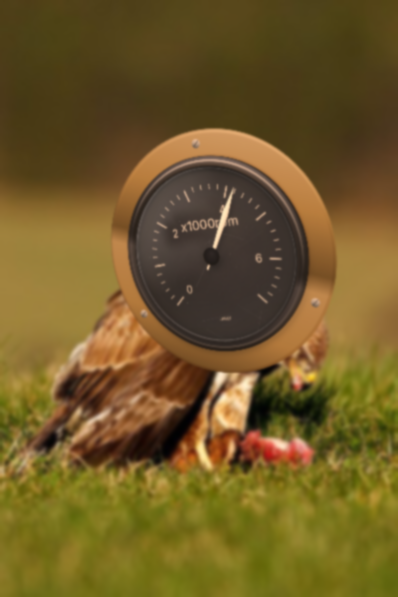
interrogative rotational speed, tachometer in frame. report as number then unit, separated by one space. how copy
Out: 4200 rpm
